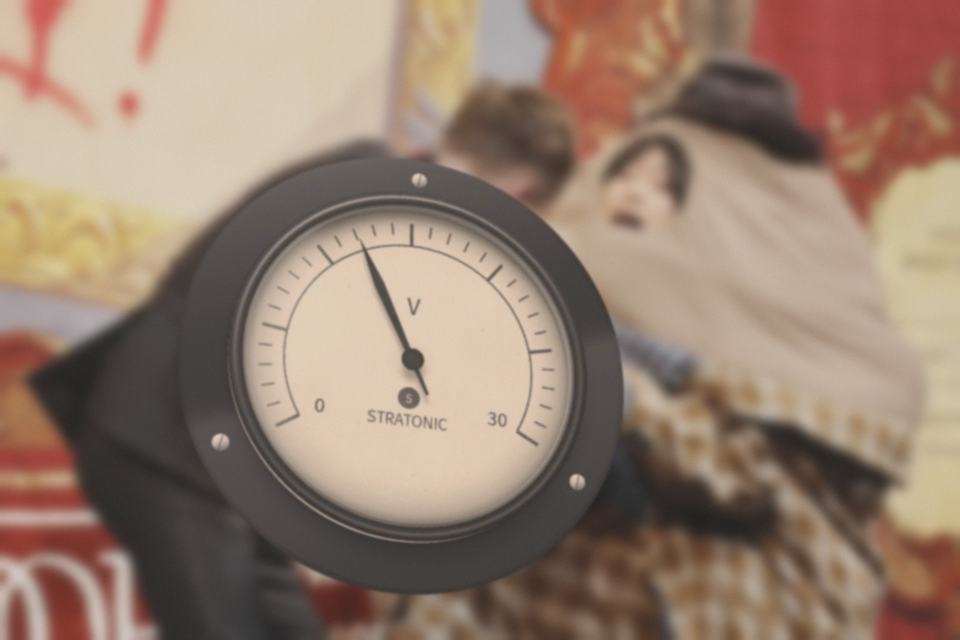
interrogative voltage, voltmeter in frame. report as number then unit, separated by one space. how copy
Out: 12 V
